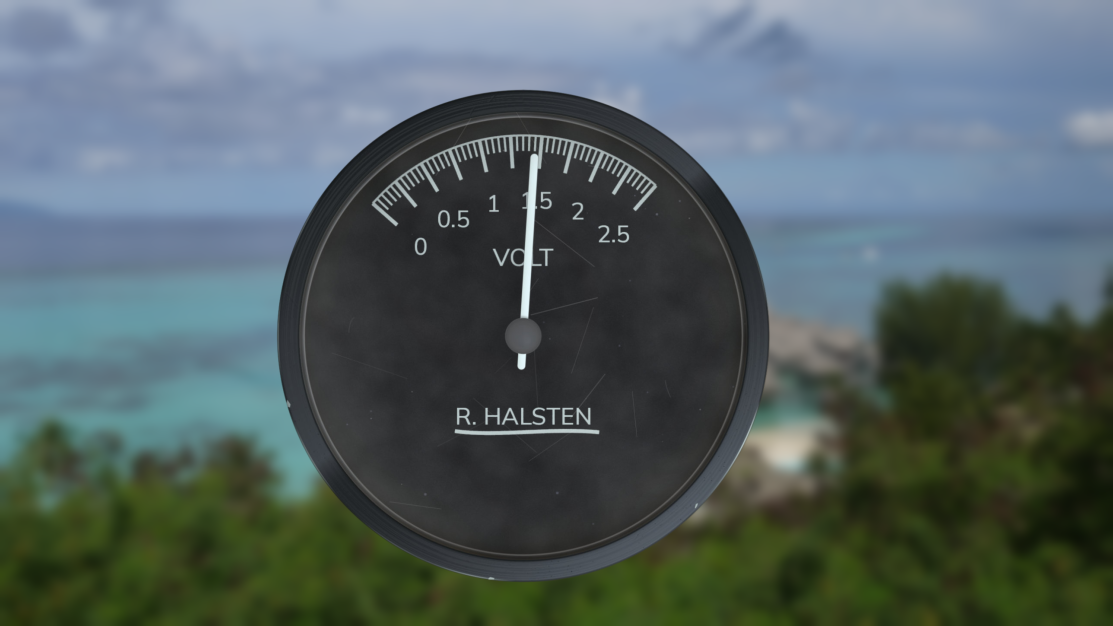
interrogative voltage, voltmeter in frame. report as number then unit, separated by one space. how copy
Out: 1.45 V
